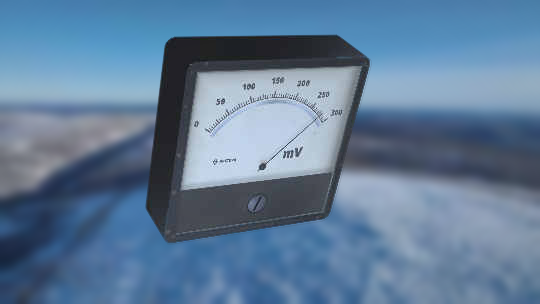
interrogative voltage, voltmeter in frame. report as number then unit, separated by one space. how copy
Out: 275 mV
